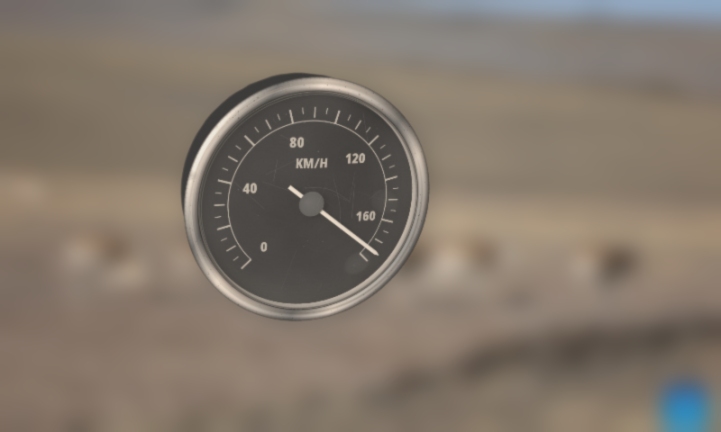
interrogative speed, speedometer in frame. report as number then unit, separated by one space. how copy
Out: 175 km/h
